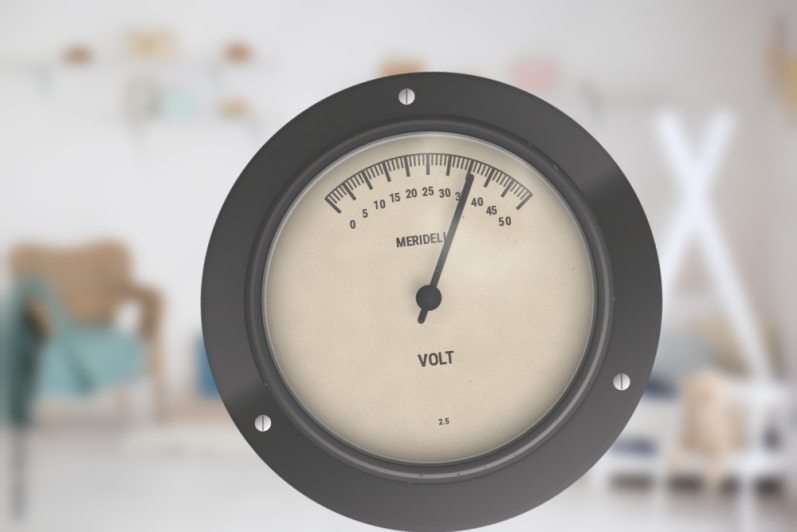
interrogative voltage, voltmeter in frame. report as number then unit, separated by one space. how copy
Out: 36 V
